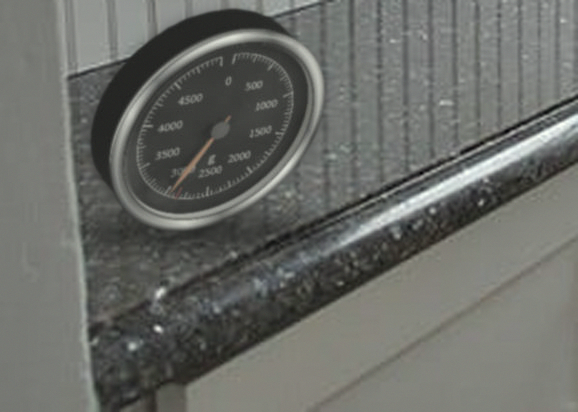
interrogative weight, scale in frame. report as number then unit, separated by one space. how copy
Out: 3000 g
